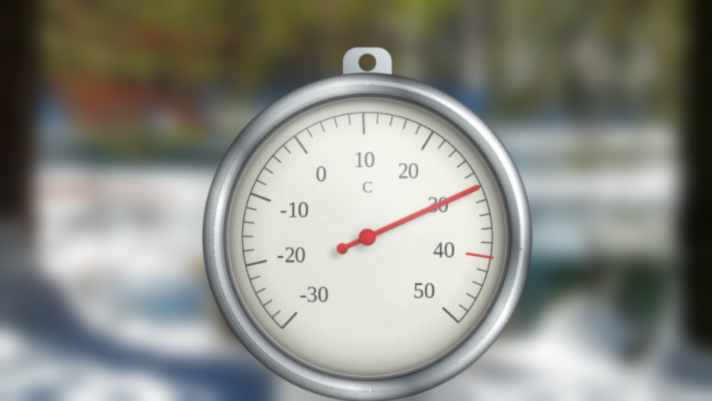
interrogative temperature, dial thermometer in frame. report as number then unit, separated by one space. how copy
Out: 30 °C
